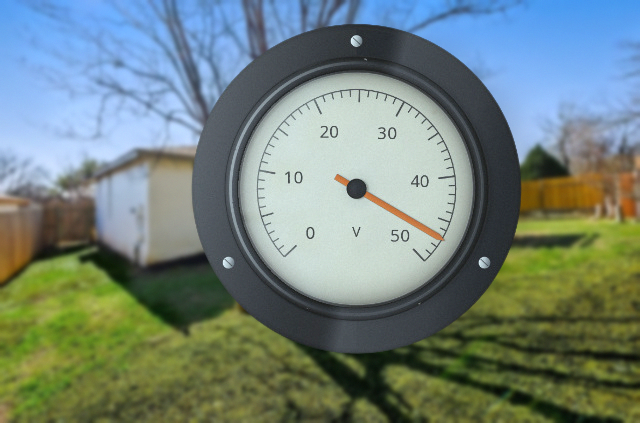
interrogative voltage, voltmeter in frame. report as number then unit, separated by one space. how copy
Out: 47 V
